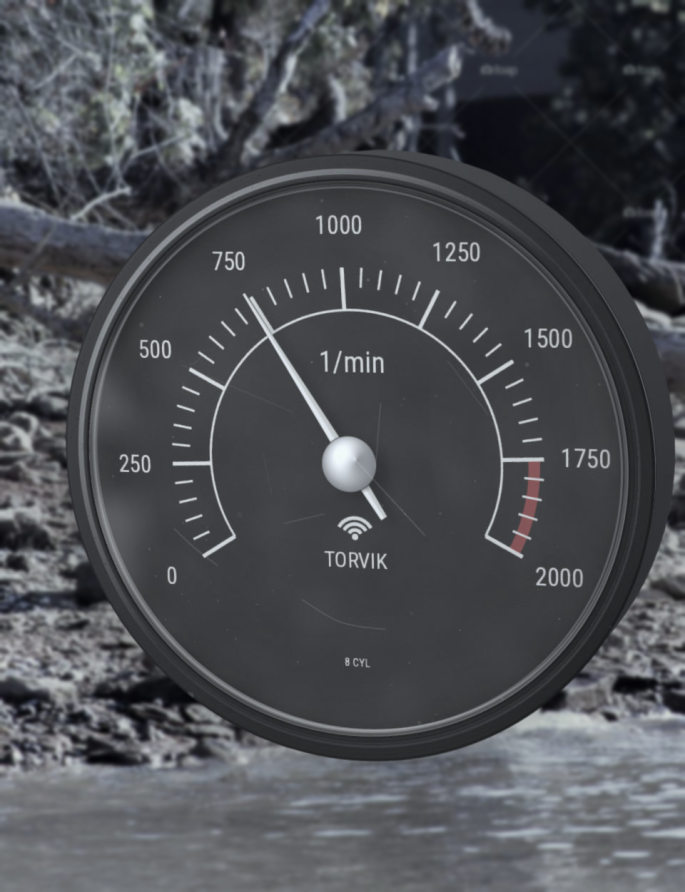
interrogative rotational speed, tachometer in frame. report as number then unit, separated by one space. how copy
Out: 750 rpm
